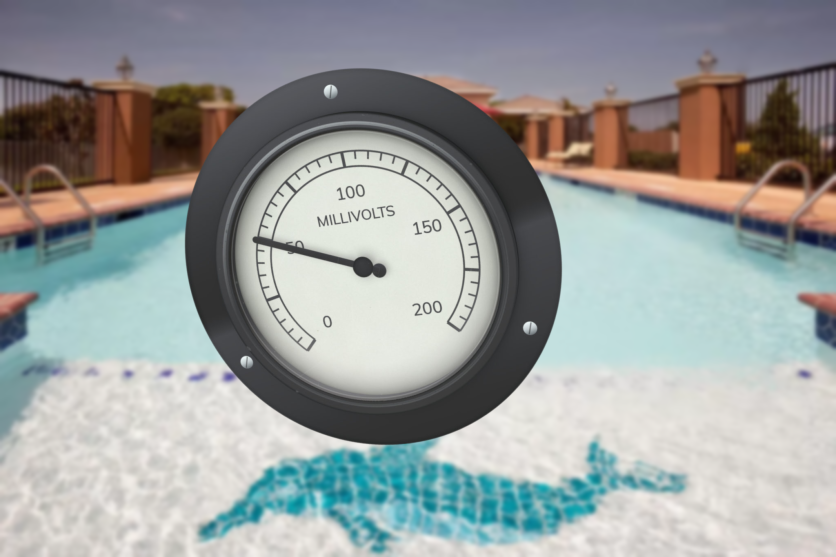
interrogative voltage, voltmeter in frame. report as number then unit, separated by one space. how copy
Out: 50 mV
